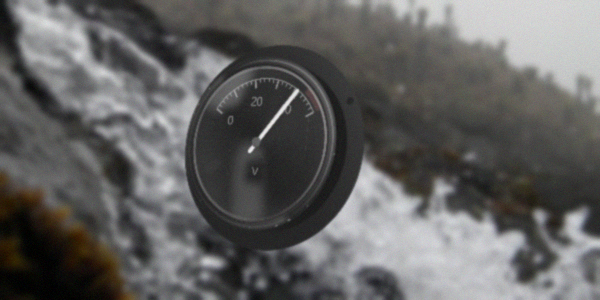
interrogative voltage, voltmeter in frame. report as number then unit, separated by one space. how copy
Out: 40 V
